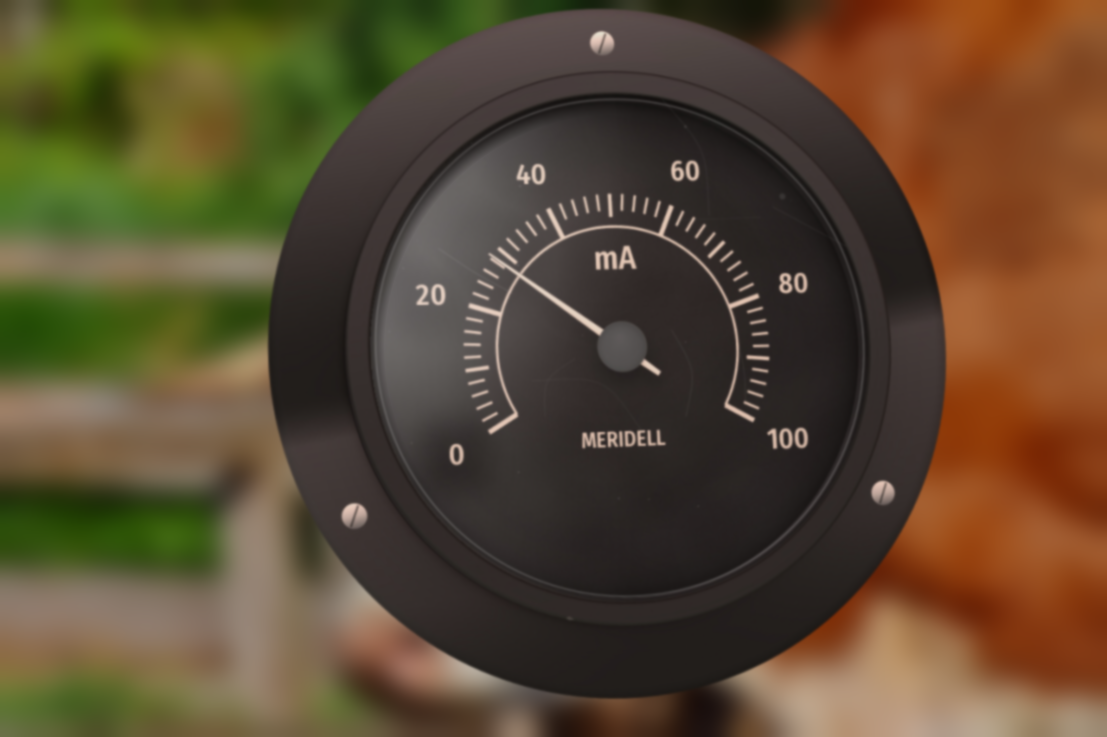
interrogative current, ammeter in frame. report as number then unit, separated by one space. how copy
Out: 28 mA
